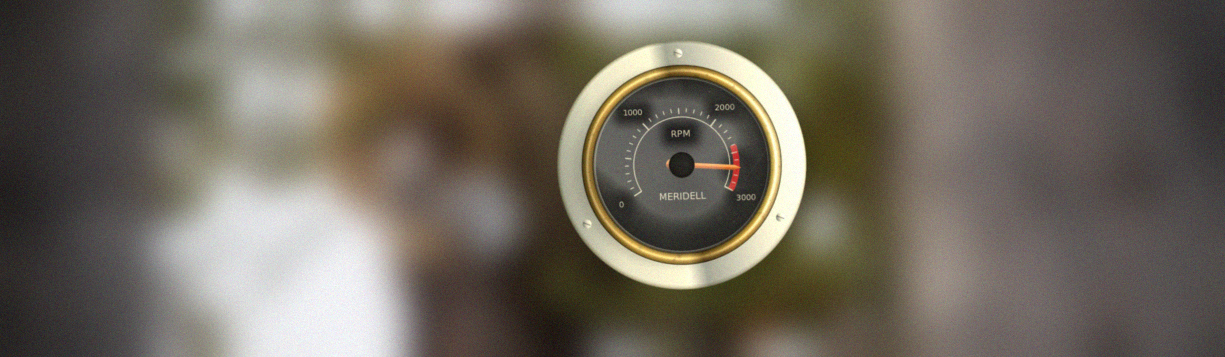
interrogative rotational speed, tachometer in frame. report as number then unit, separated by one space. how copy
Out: 2700 rpm
